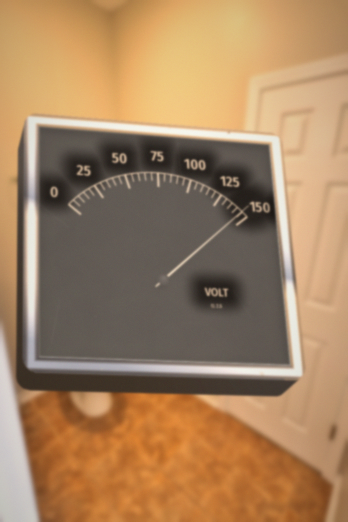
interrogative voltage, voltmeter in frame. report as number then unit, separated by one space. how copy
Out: 145 V
